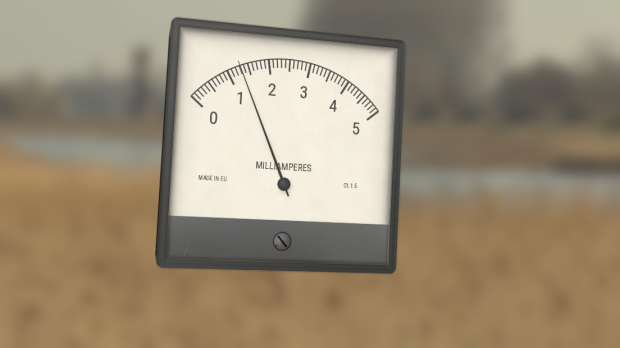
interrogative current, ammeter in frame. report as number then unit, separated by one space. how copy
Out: 1.3 mA
